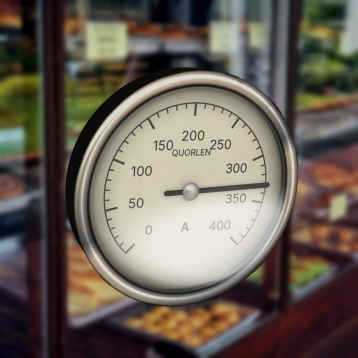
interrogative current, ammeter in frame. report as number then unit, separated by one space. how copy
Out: 330 A
